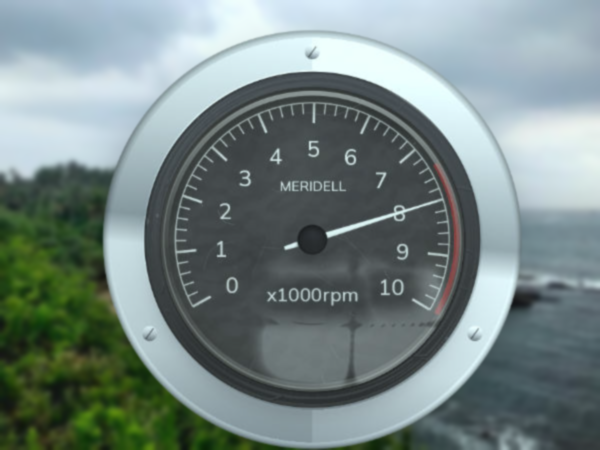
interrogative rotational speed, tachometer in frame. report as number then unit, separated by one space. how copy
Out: 8000 rpm
